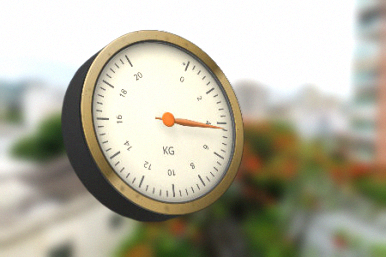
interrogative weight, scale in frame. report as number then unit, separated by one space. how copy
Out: 4.4 kg
